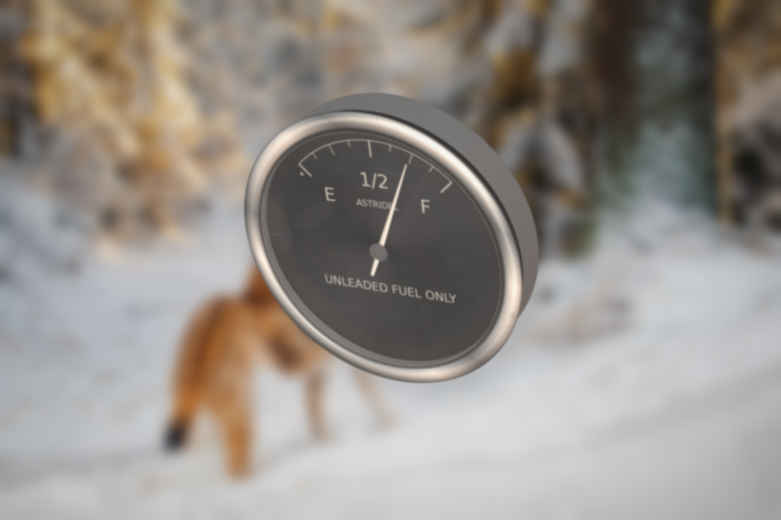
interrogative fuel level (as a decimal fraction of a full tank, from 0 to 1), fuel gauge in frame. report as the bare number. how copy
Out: 0.75
